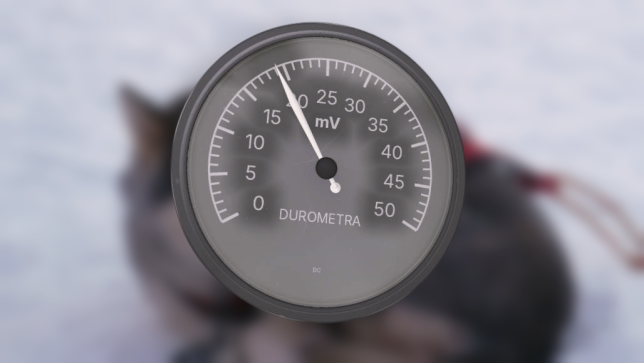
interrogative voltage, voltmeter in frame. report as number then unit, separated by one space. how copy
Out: 19 mV
